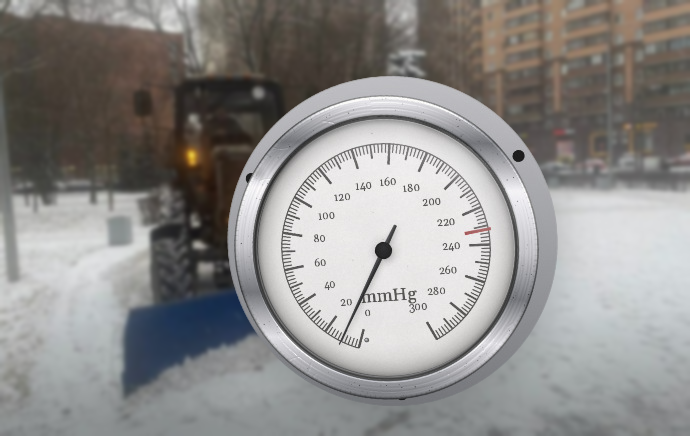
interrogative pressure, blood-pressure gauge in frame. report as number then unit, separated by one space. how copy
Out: 10 mmHg
